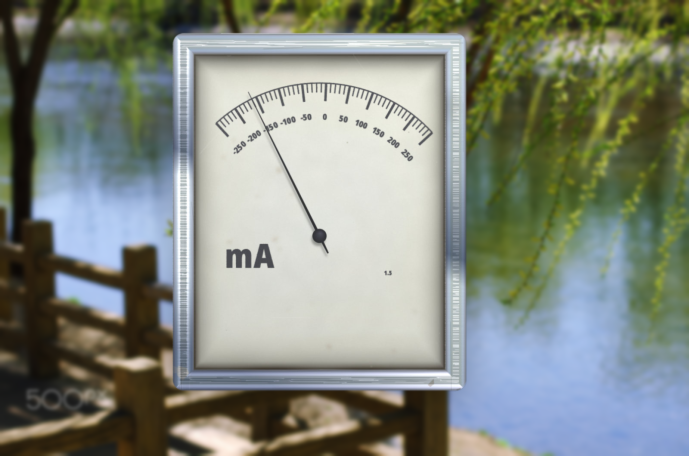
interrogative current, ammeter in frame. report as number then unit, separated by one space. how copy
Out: -160 mA
